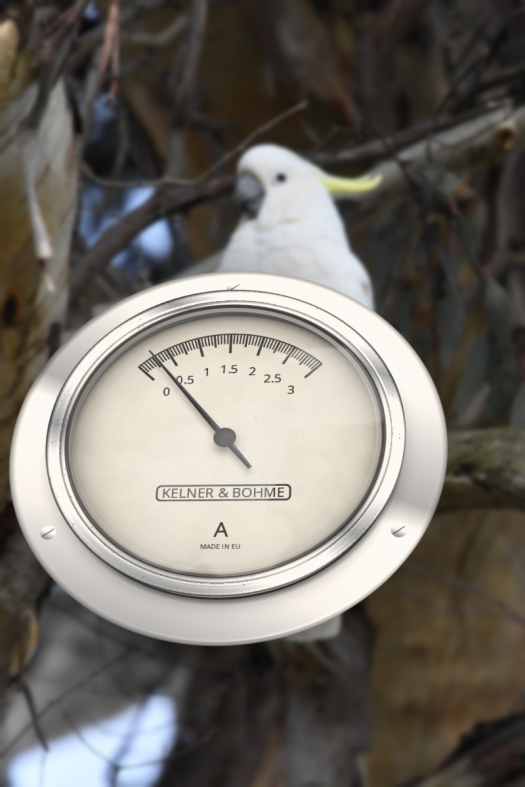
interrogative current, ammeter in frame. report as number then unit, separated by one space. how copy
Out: 0.25 A
